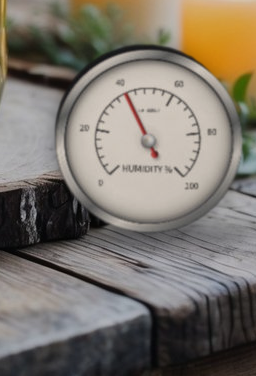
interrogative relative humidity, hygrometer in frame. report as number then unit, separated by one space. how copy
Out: 40 %
